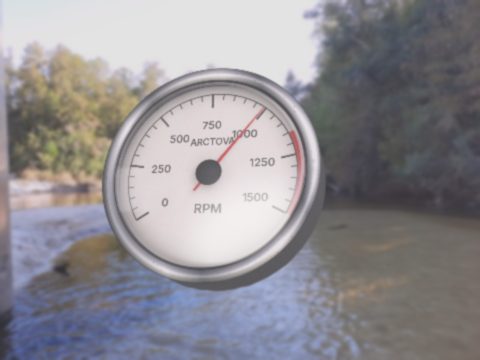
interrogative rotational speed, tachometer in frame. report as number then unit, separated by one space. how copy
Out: 1000 rpm
